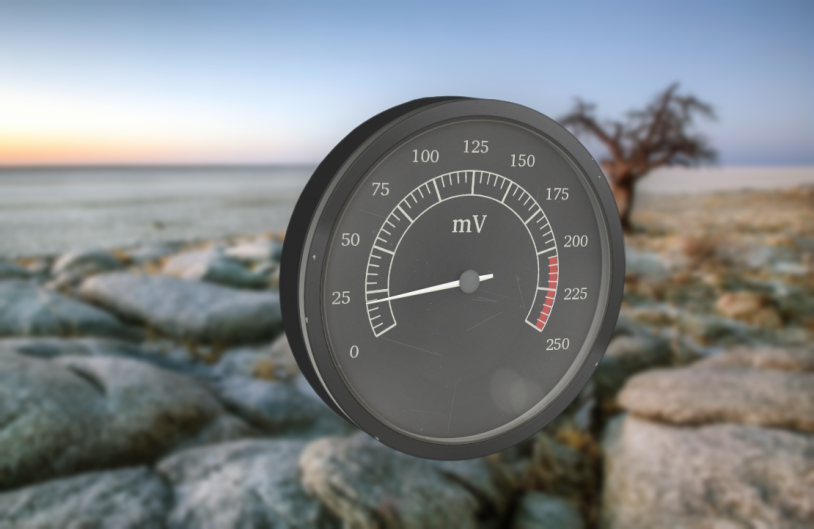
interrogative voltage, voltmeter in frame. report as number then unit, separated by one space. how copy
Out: 20 mV
